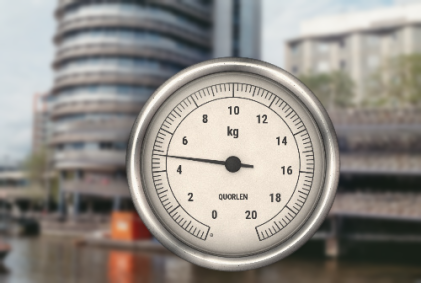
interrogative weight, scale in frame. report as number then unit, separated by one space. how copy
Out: 4.8 kg
